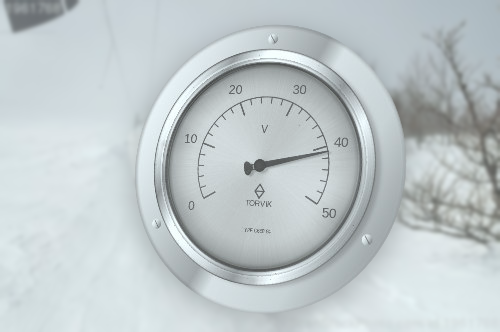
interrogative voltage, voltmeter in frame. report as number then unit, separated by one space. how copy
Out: 41 V
